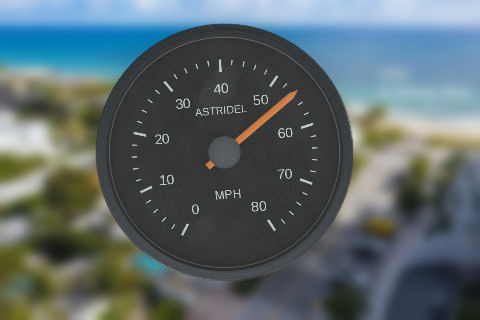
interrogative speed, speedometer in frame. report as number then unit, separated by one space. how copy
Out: 54 mph
